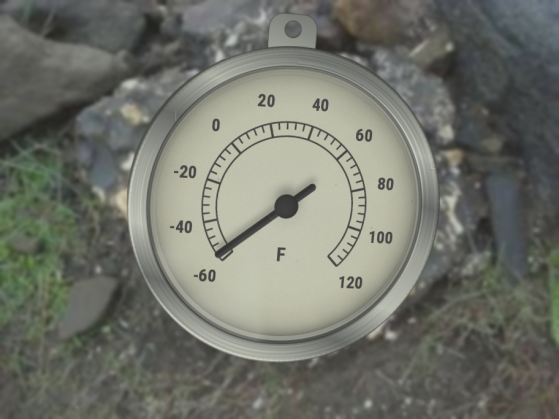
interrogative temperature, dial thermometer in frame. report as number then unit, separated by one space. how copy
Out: -56 °F
